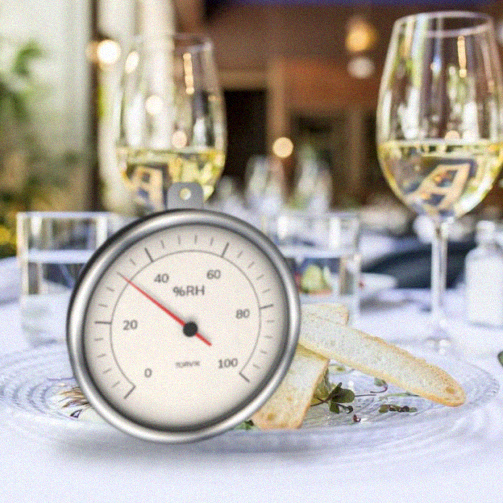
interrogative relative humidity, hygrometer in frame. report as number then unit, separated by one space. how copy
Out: 32 %
